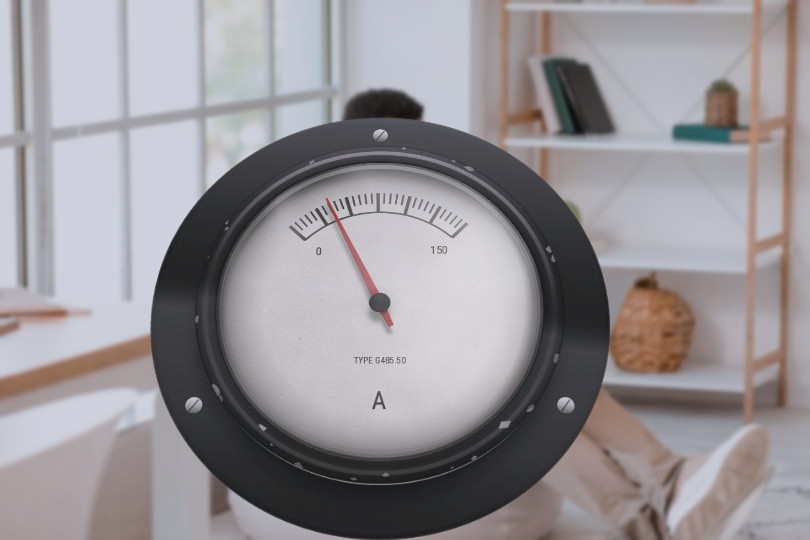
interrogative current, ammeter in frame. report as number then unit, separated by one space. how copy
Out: 35 A
